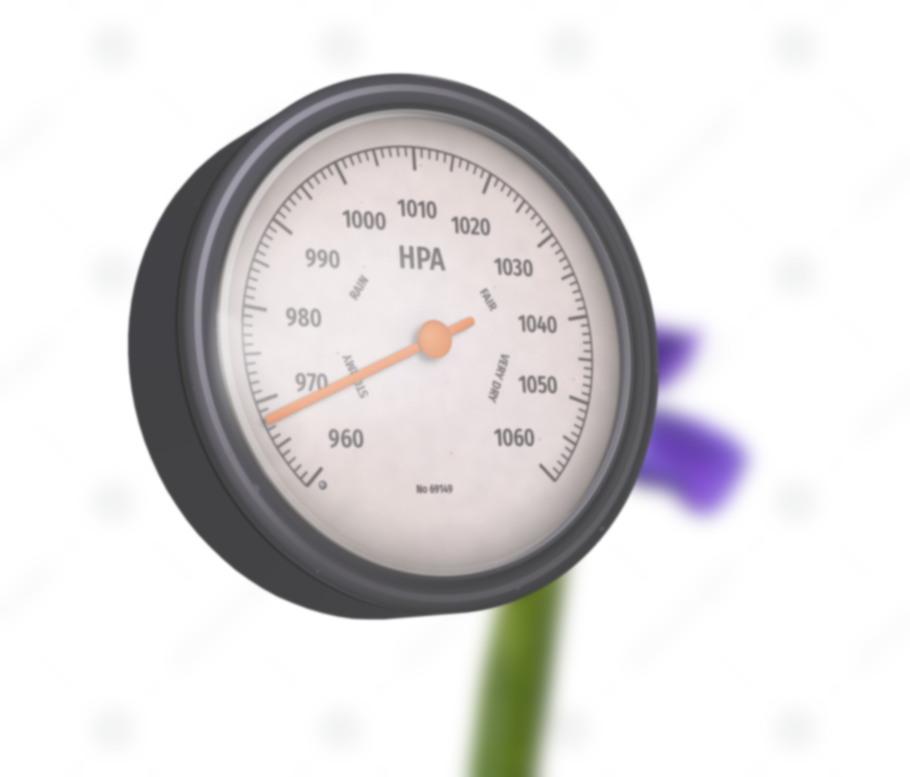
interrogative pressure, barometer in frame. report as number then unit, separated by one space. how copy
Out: 968 hPa
